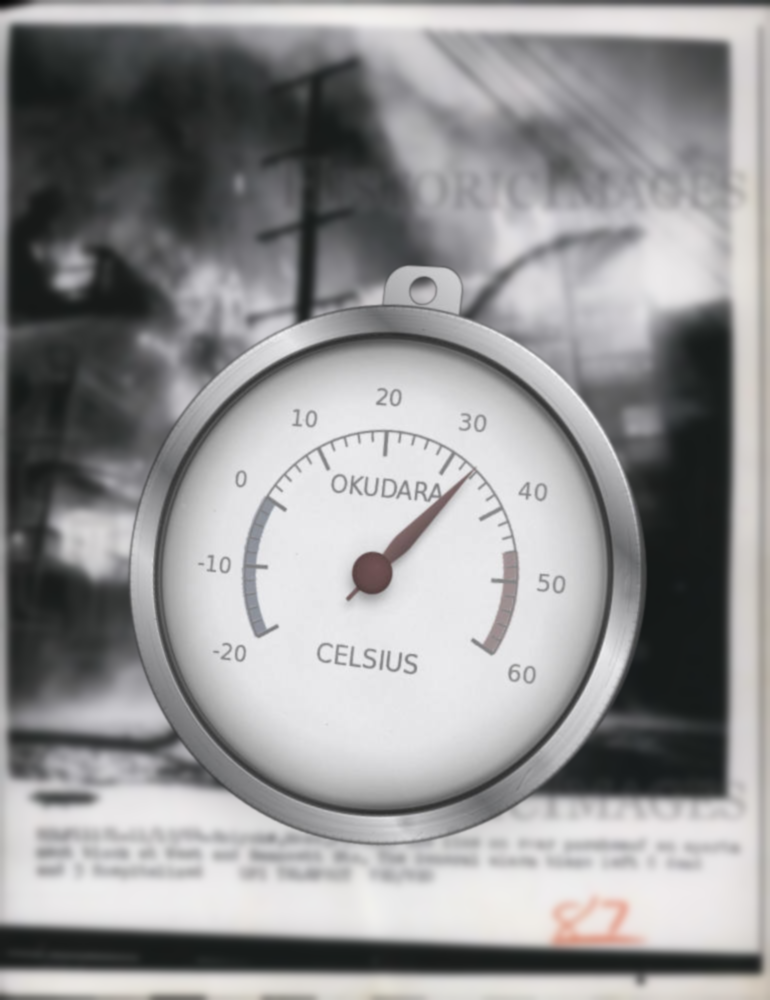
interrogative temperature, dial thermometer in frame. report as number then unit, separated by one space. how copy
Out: 34 °C
